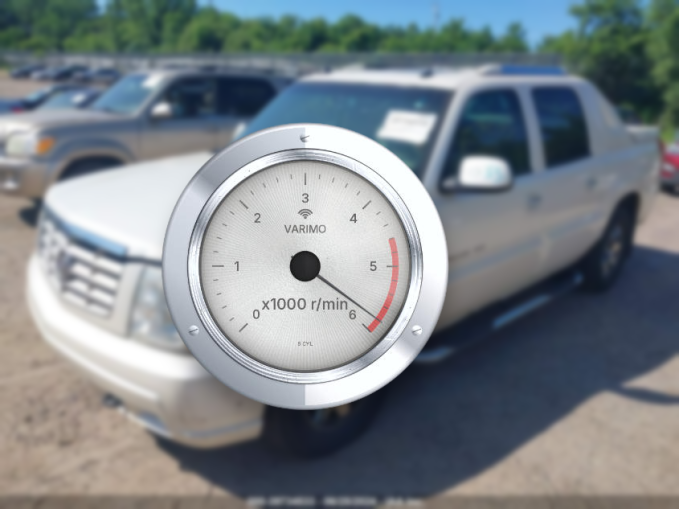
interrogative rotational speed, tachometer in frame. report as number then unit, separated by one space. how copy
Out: 5800 rpm
